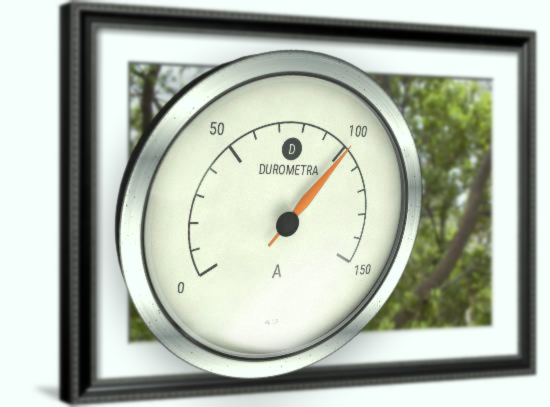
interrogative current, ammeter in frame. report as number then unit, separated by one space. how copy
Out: 100 A
